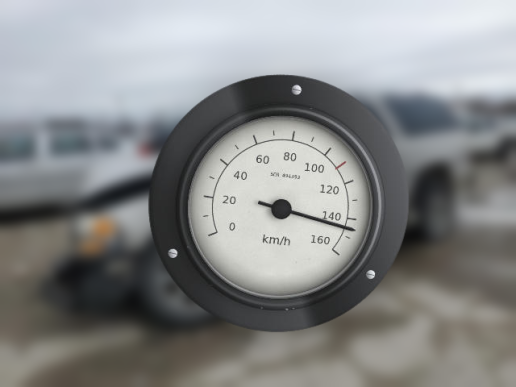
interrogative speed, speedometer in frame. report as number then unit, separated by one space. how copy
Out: 145 km/h
